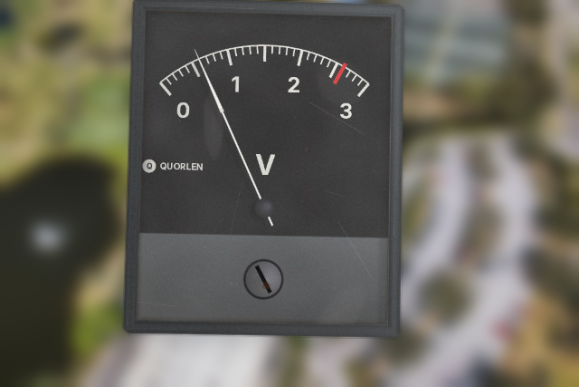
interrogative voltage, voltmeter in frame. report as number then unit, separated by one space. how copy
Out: 0.6 V
